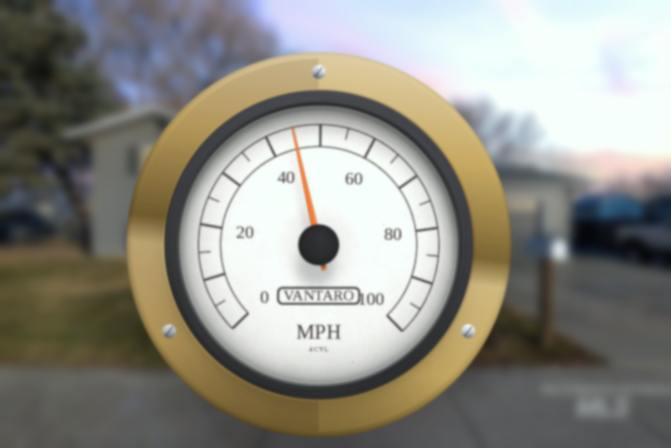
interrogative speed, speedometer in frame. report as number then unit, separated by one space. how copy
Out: 45 mph
